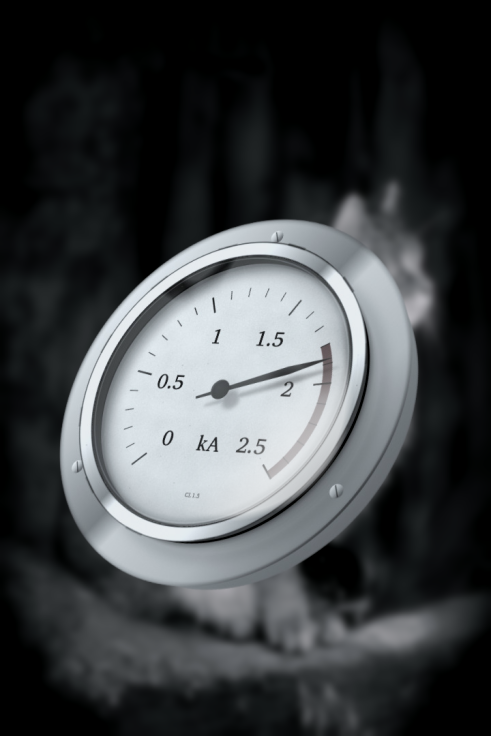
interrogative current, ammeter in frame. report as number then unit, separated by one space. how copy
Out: 1.9 kA
